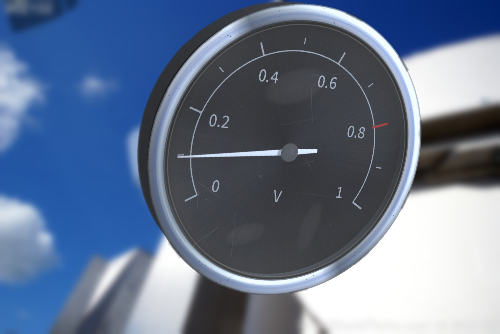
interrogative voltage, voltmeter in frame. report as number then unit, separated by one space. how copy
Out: 0.1 V
